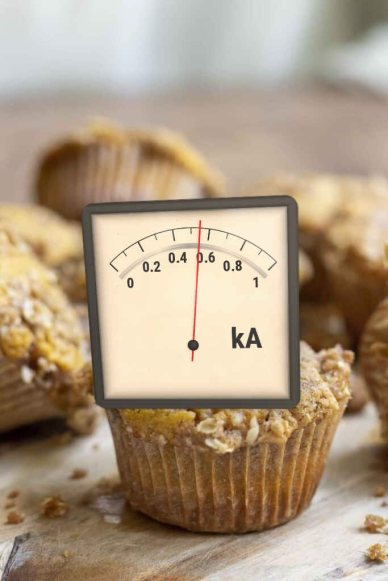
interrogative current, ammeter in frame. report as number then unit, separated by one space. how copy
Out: 0.55 kA
